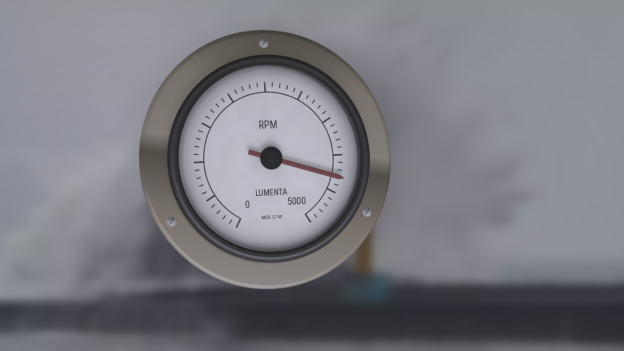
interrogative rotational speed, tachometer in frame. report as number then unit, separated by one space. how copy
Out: 4300 rpm
